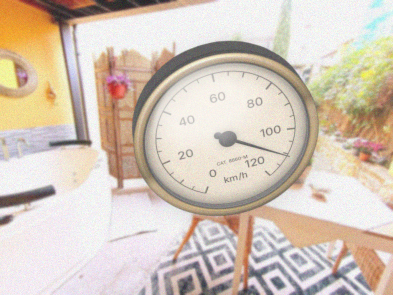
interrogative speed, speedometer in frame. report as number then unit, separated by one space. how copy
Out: 110 km/h
